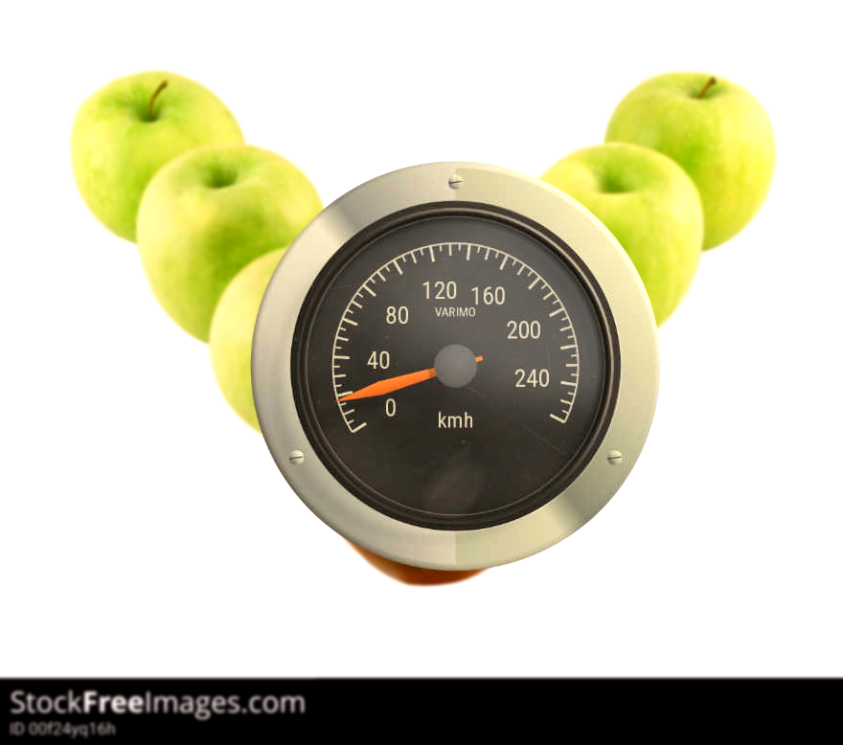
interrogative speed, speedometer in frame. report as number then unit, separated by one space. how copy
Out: 17.5 km/h
